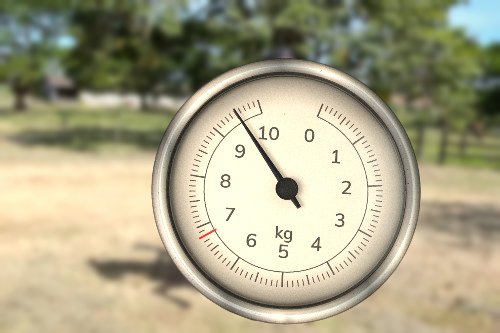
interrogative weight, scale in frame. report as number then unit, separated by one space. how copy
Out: 9.5 kg
